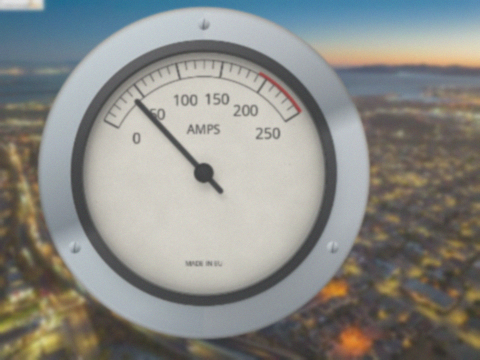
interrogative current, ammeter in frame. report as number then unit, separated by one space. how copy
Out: 40 A
